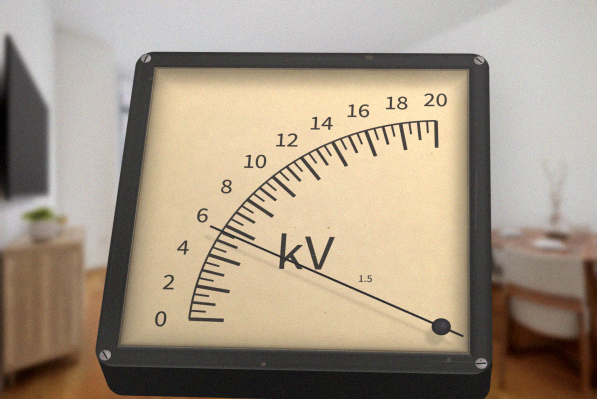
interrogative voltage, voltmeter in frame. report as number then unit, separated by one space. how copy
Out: 5.5 kV
